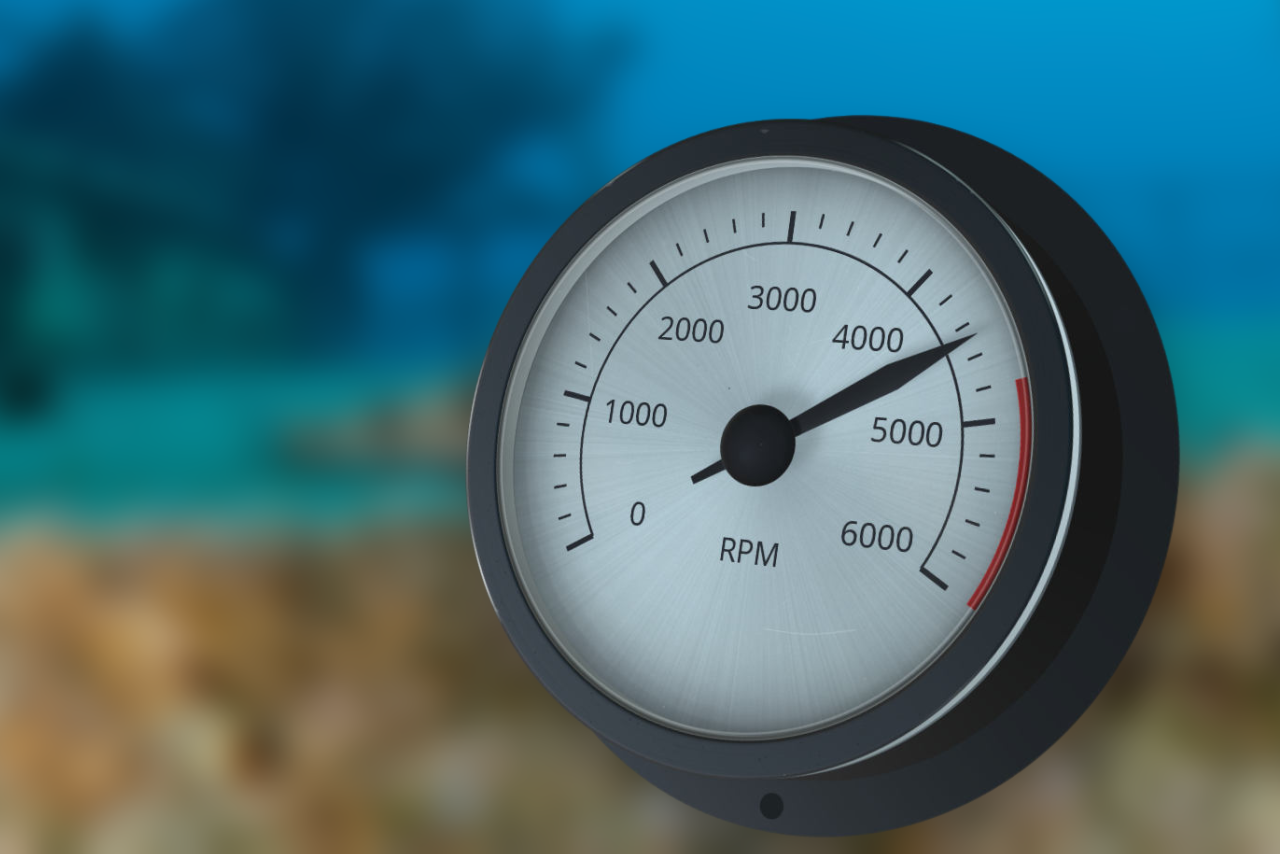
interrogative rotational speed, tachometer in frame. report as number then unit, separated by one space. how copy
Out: 4500 rpm
